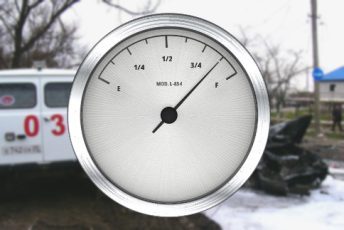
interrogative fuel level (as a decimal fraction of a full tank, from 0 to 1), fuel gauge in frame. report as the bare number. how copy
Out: 0.875
